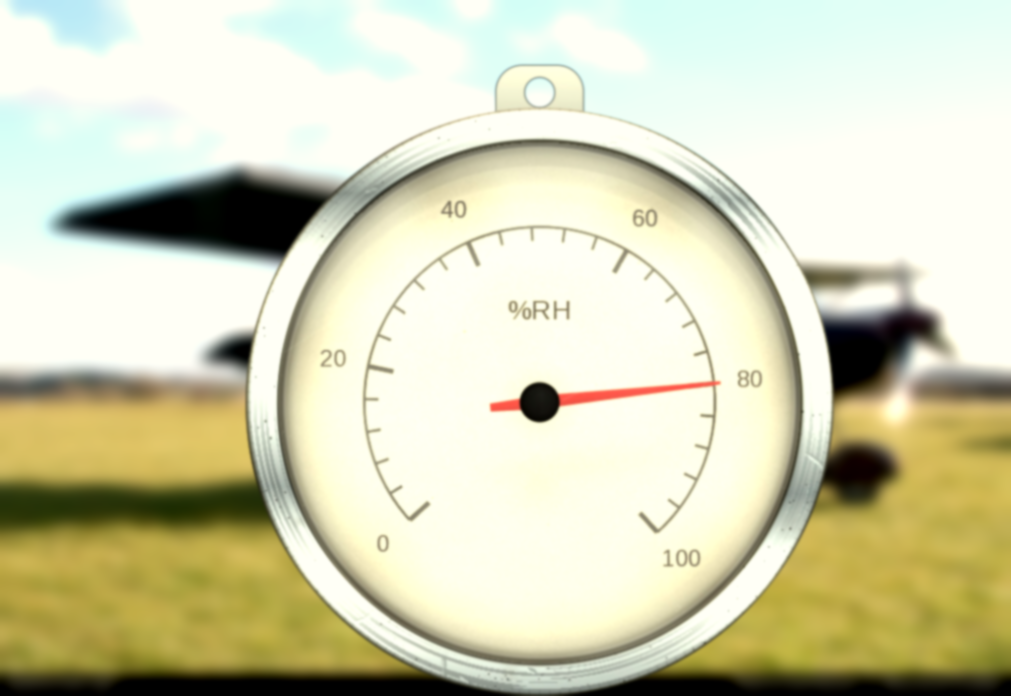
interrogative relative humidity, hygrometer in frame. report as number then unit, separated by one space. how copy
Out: 80 %
